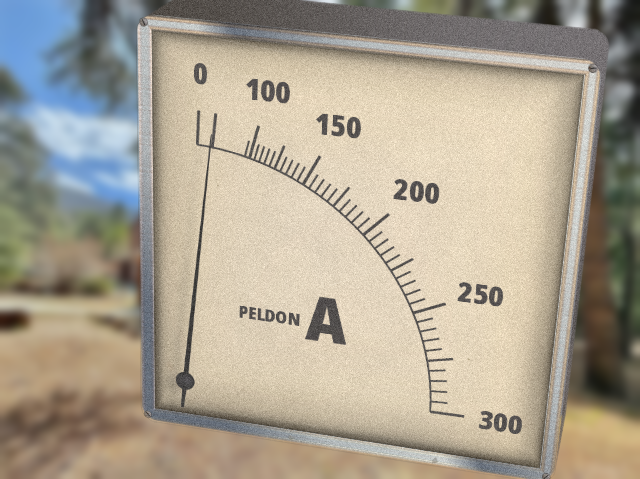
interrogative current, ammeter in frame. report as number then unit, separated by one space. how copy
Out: 50 A
